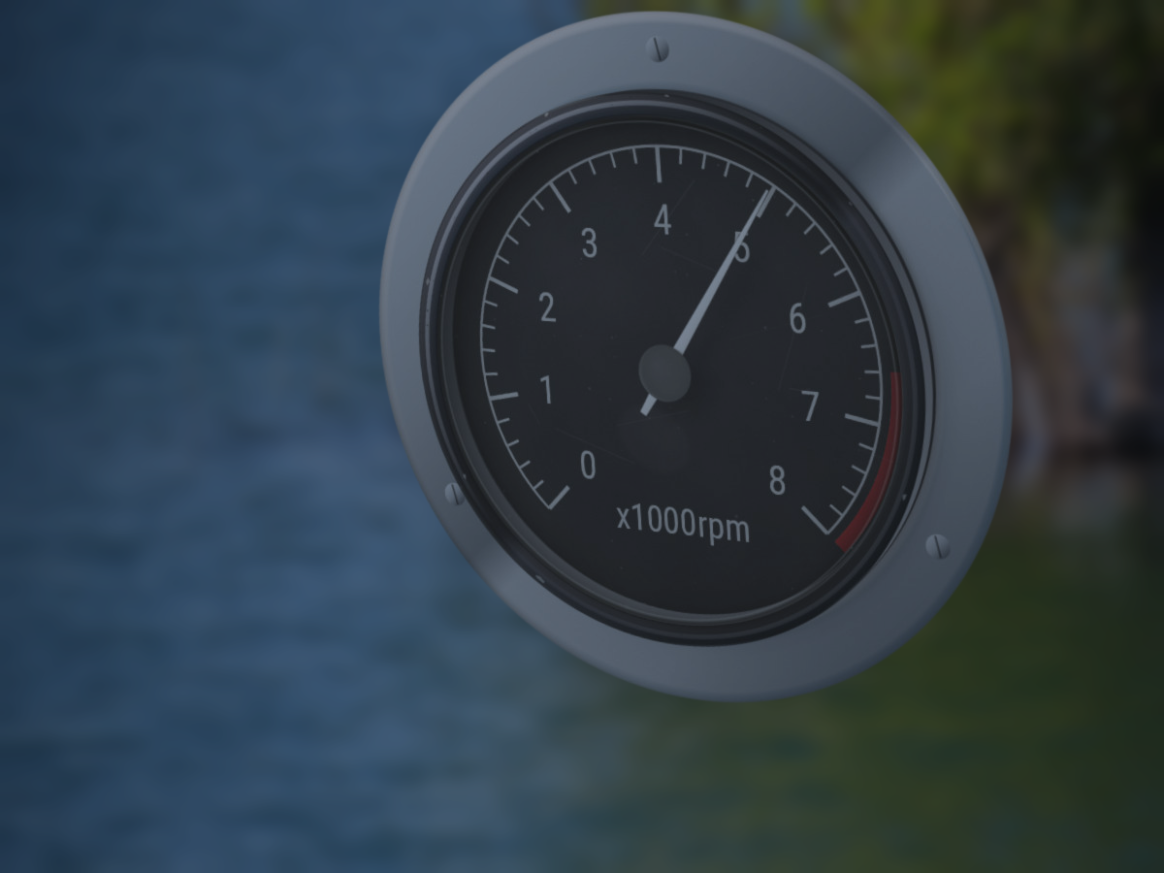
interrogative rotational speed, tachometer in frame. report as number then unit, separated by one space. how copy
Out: 5000 rpm
